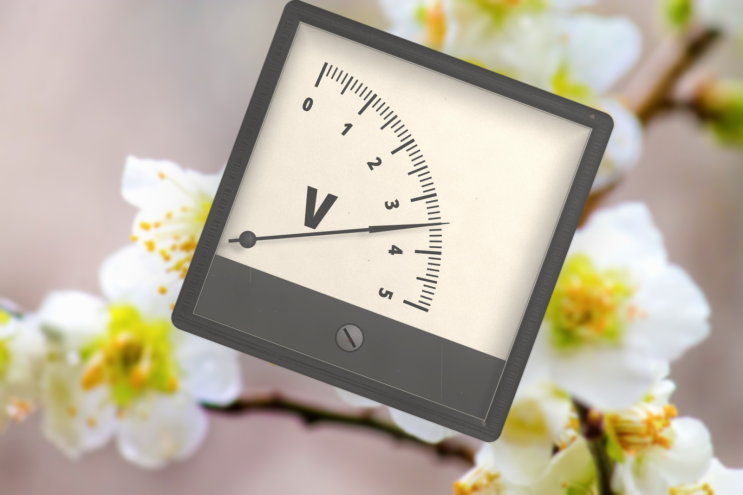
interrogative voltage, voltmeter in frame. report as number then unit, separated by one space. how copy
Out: 3.5 V
